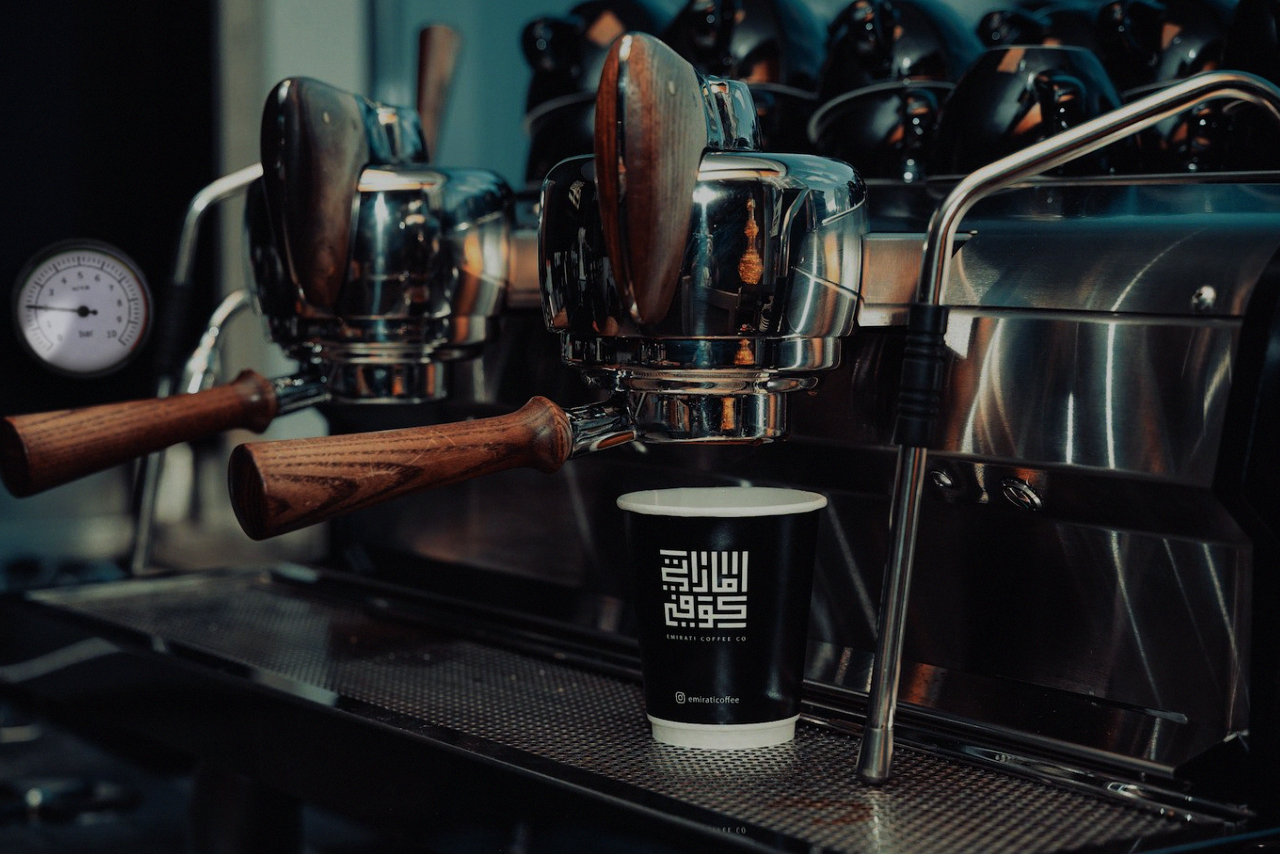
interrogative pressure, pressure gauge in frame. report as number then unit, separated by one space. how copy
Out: 2 bar
